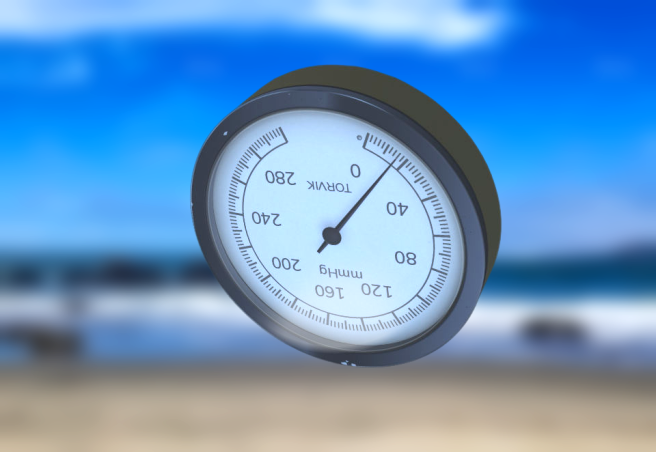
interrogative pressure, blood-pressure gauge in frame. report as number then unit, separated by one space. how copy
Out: 16 mmHg
